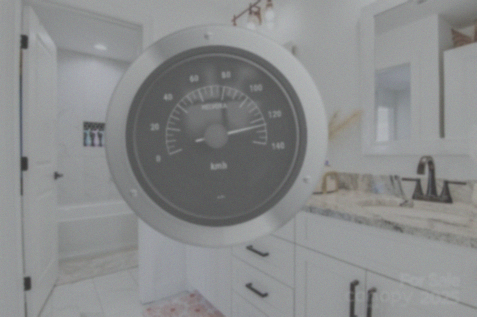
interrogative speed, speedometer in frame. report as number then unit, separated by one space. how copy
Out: 125 km/h
